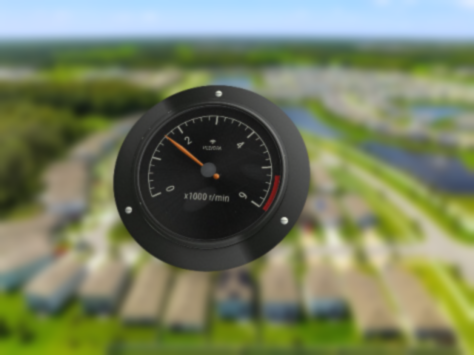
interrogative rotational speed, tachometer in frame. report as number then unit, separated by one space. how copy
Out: 1600 rpm
